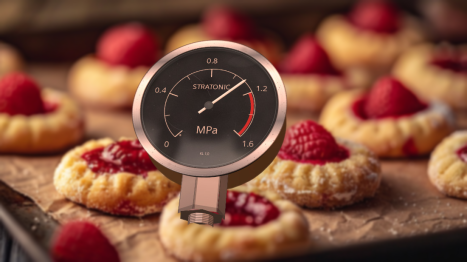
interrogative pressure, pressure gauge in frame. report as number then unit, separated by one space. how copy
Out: 1.1 MPa
